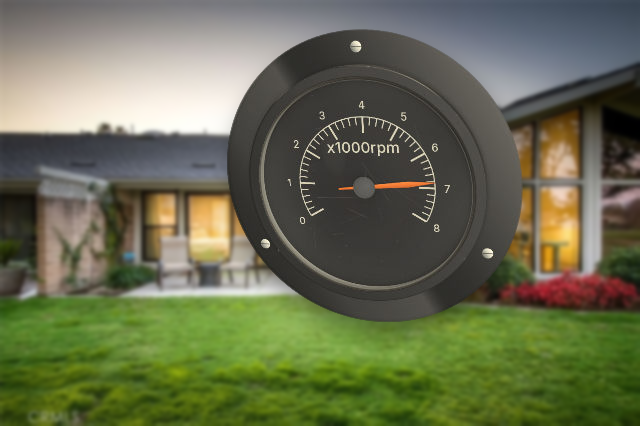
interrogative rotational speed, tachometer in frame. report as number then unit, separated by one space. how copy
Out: 6800 rpm
